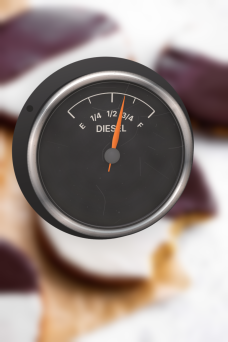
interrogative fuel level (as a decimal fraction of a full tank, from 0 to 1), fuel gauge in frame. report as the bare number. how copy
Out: 0.625
